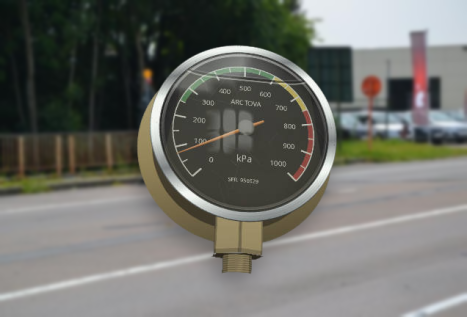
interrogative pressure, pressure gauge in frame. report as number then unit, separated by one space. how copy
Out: 75 kPa
